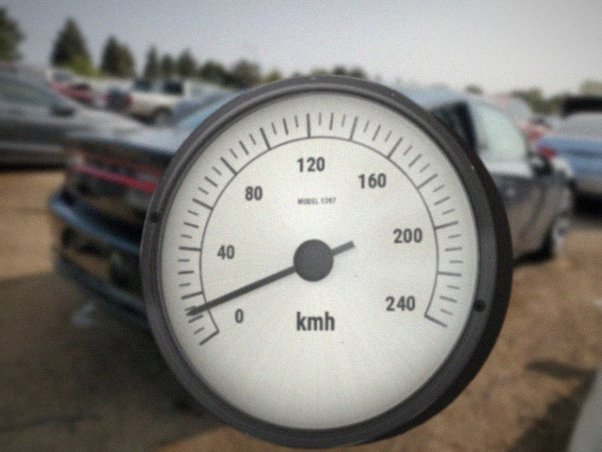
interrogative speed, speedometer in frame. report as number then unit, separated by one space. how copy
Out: 12.5 km/h
